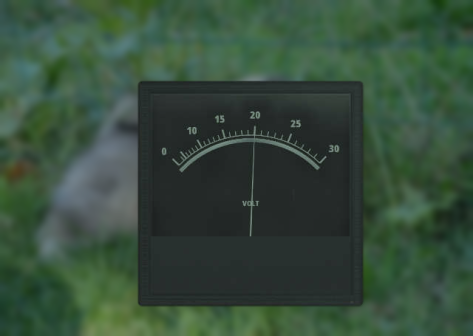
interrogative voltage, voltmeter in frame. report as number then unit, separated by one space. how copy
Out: 20 V
